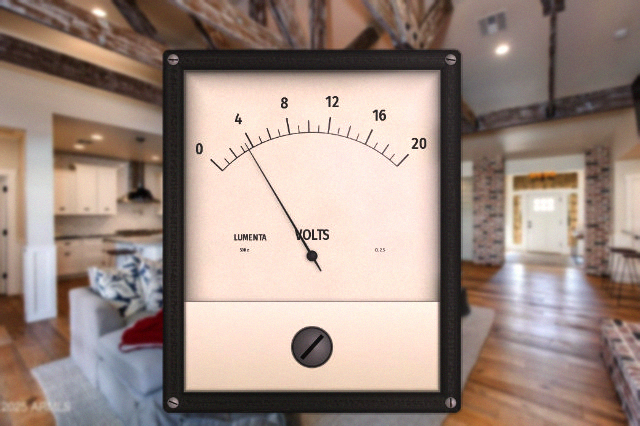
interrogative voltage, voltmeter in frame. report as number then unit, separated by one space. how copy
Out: 3.5 V
